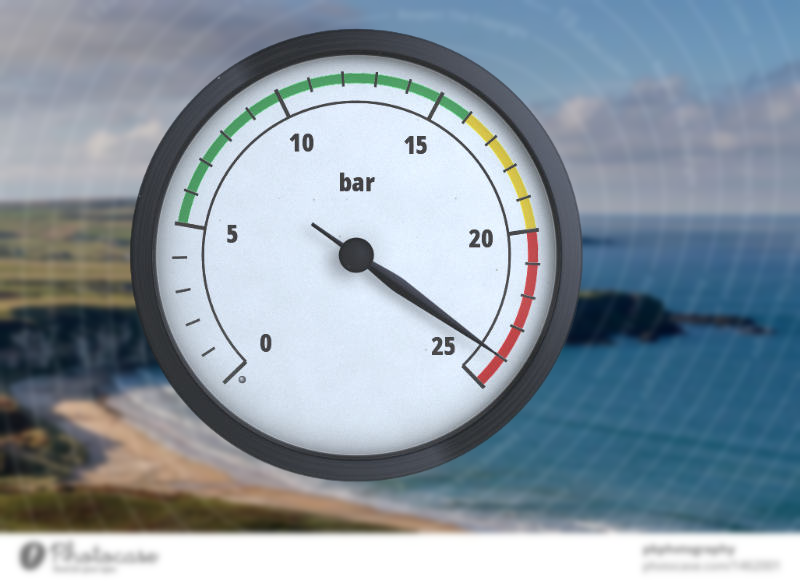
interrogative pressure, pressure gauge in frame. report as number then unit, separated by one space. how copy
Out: 24 bar
